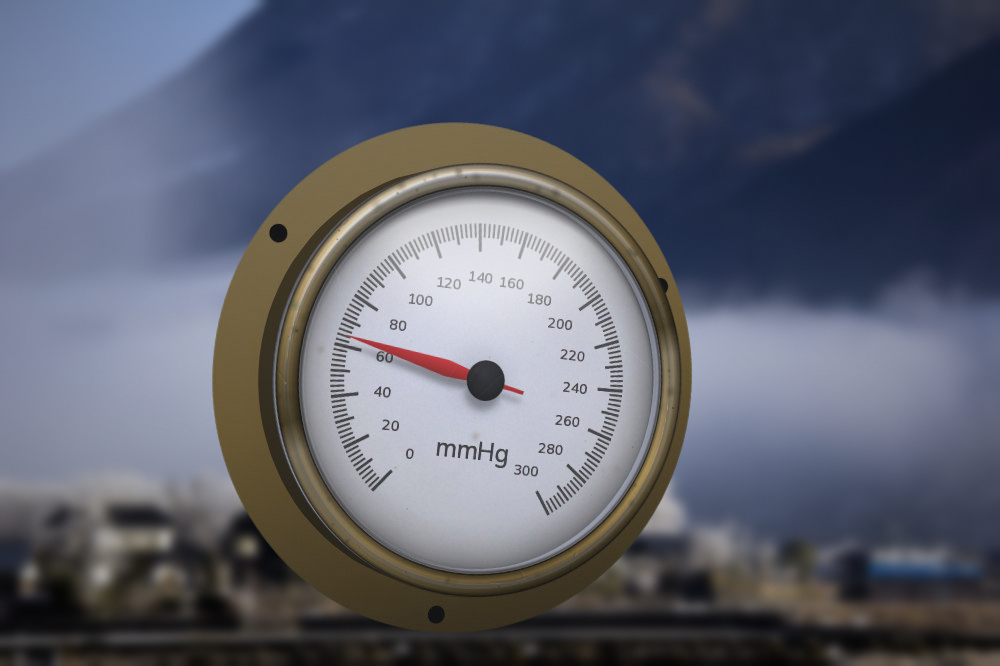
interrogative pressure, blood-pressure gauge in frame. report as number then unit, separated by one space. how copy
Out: 64 mmHg
